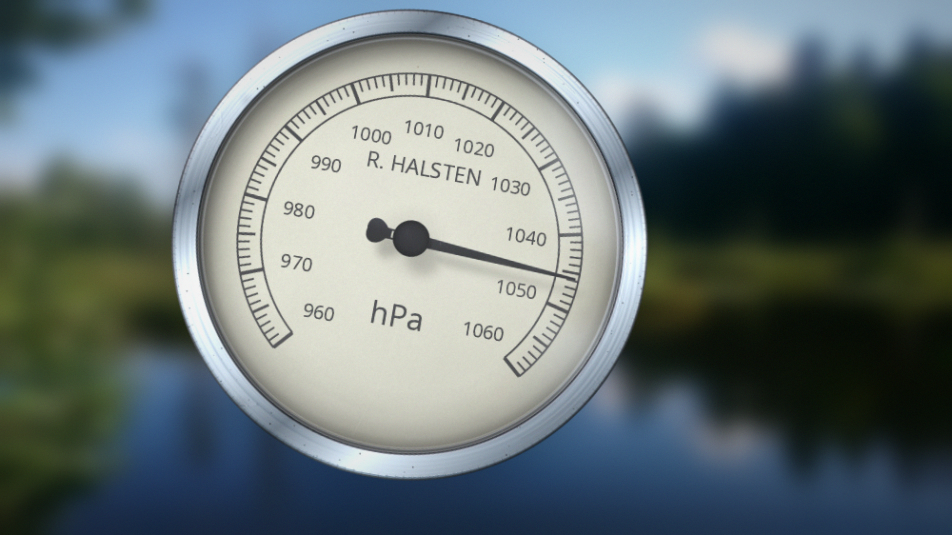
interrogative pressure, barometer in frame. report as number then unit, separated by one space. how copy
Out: 1046 hPa
